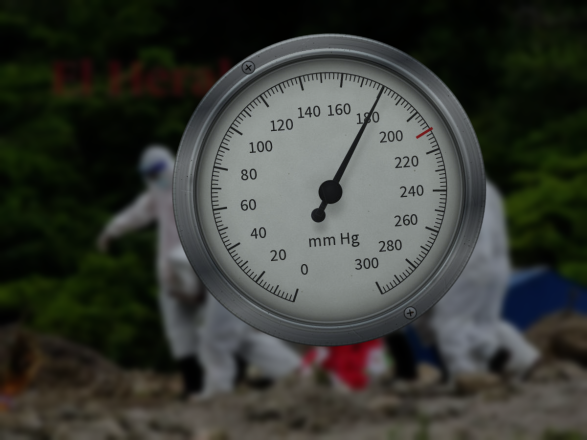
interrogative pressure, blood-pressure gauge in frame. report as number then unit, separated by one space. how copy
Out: 180 mmHg
